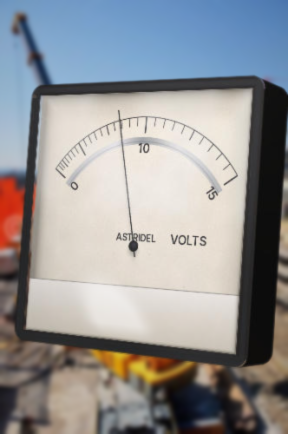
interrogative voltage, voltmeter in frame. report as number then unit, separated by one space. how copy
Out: 8.5 V
